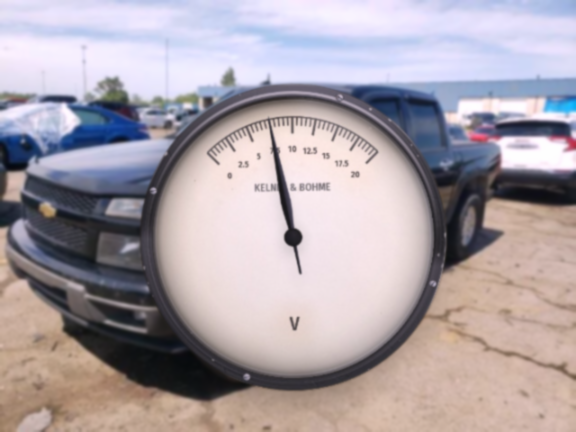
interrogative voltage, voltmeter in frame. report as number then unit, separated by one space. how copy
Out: 7.5 V
